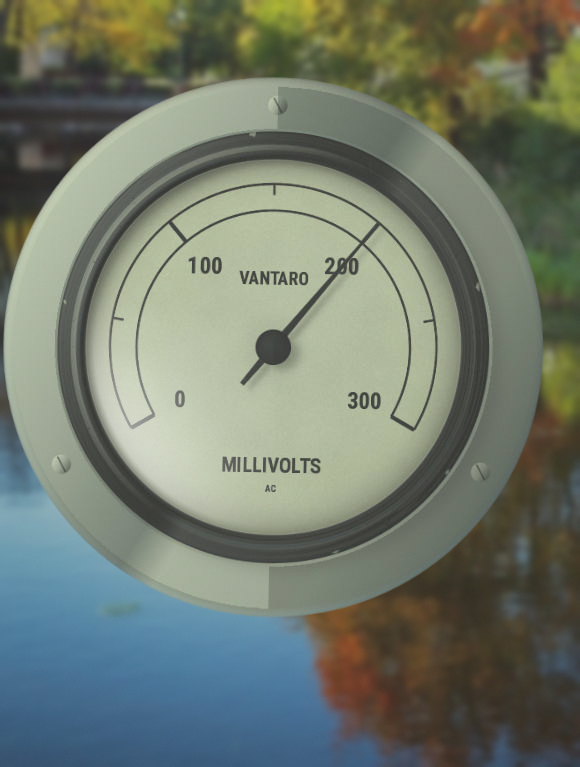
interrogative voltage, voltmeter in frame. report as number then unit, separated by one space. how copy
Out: 200 mV
